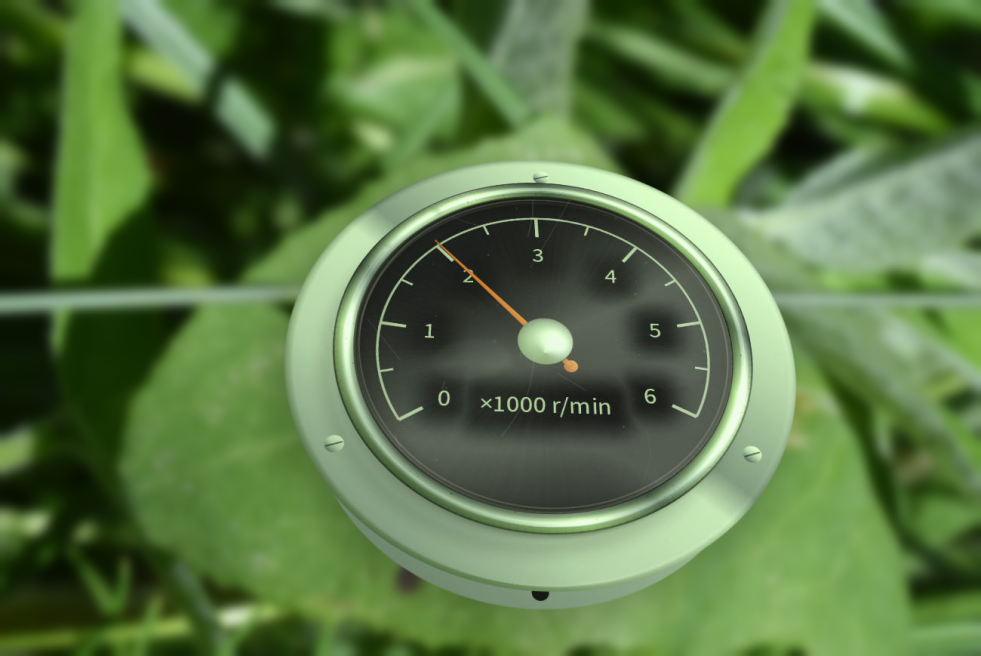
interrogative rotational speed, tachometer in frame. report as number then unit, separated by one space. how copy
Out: 2000 rpm
